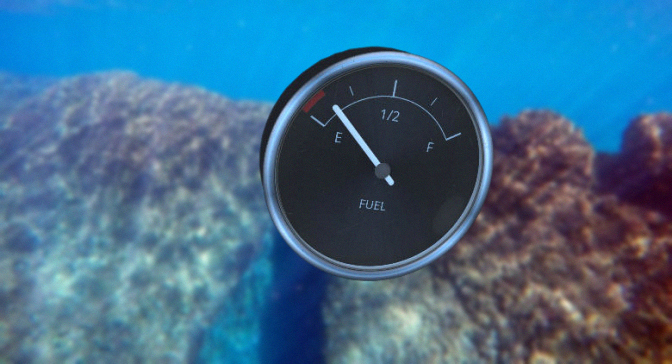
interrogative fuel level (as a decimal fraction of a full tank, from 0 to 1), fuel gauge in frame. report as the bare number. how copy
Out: 0.125
